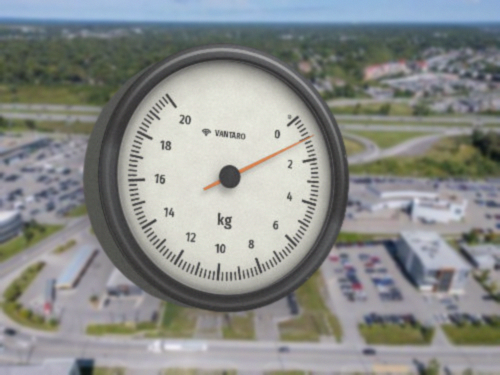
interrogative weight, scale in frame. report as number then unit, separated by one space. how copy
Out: 1 kg
